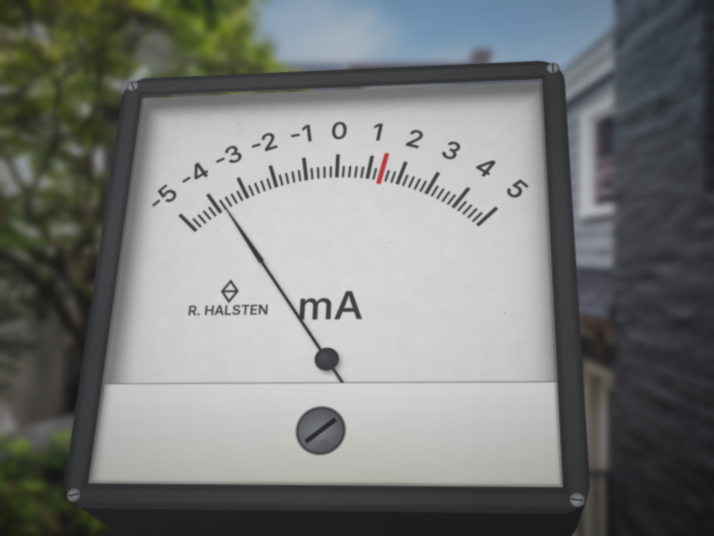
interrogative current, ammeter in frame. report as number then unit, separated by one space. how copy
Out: -3.8 mA
